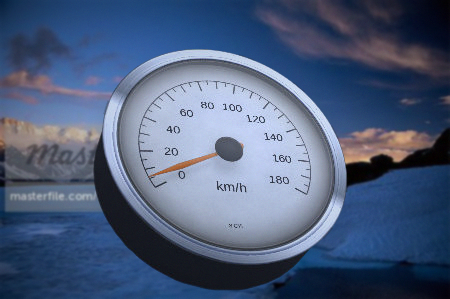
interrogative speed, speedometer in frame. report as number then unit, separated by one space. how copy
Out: 5 km/h
